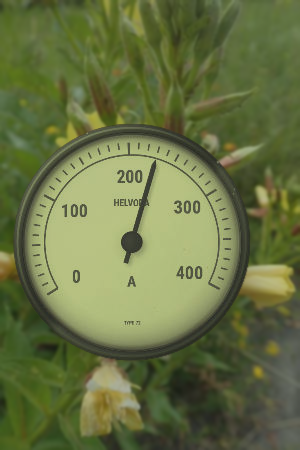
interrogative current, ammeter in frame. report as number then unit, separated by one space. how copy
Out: 230 A
